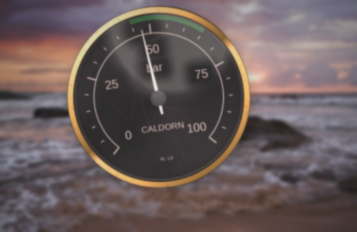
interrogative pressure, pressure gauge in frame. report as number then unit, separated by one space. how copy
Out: 47.5 bar
